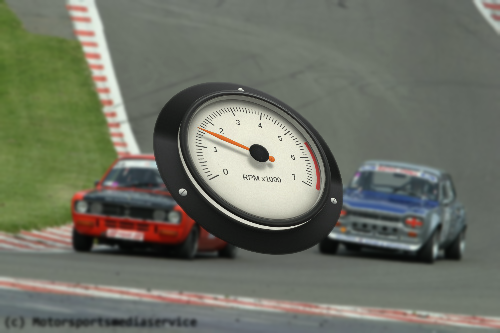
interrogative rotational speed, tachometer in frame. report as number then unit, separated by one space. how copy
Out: 1500 rpm
